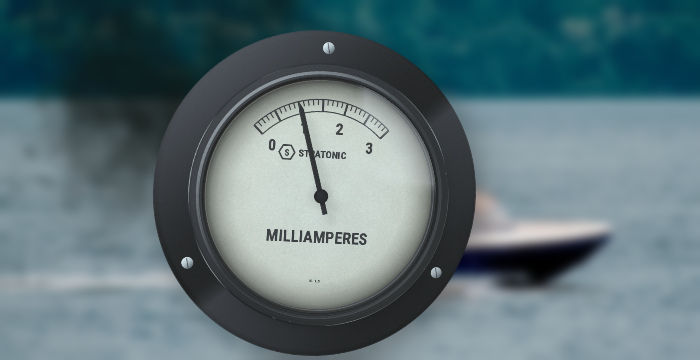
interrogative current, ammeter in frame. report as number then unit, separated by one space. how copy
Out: 1 mA
